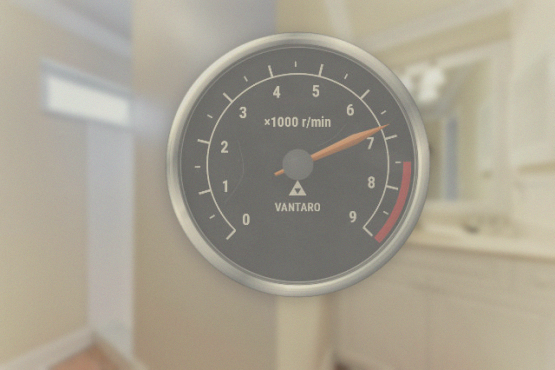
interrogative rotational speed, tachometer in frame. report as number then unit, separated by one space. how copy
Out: 6750 rpm
